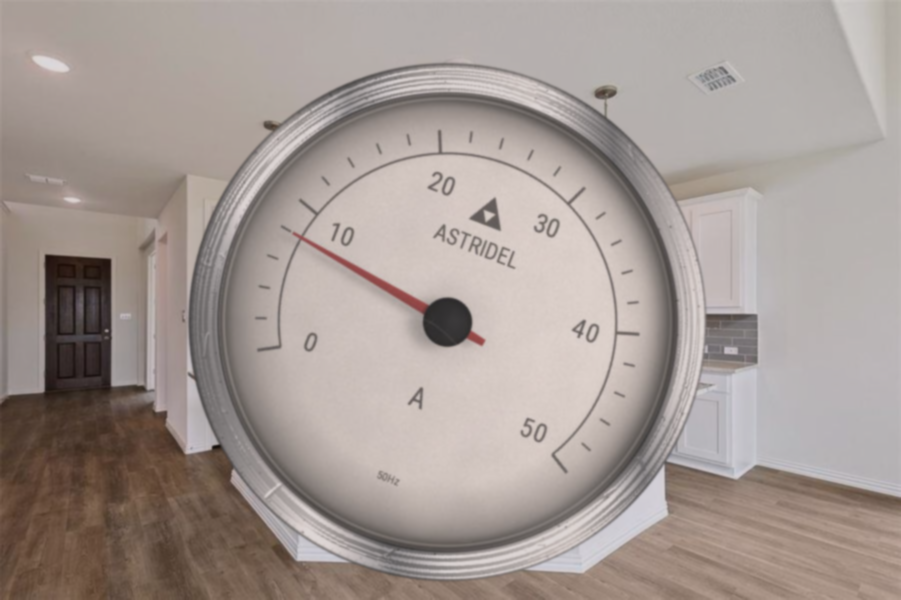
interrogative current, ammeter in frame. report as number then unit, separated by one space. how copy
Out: 8 A
